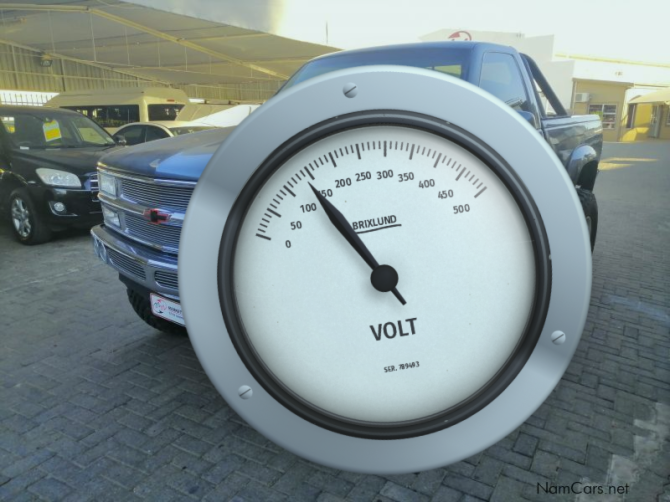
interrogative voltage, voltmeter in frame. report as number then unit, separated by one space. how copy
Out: 140 V
